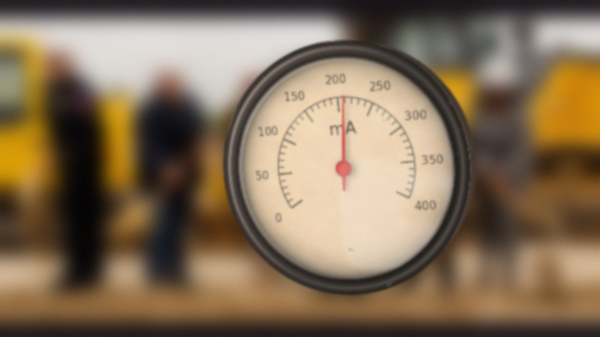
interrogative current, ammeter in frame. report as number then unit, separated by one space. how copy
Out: 210 mA
